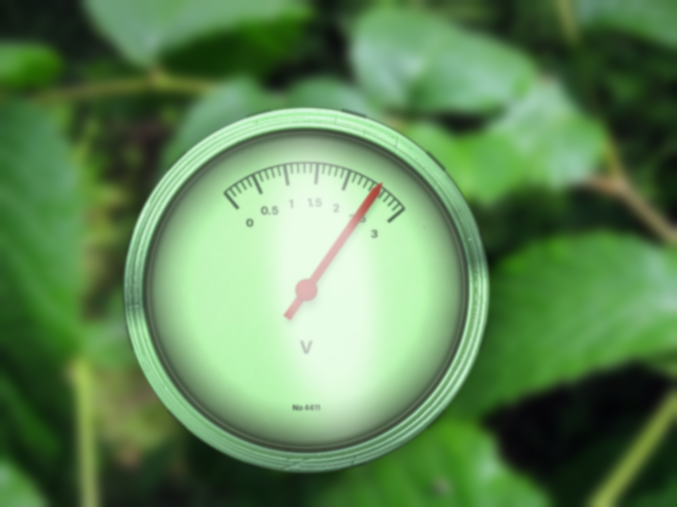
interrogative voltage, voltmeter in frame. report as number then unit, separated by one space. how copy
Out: 2.5 V
